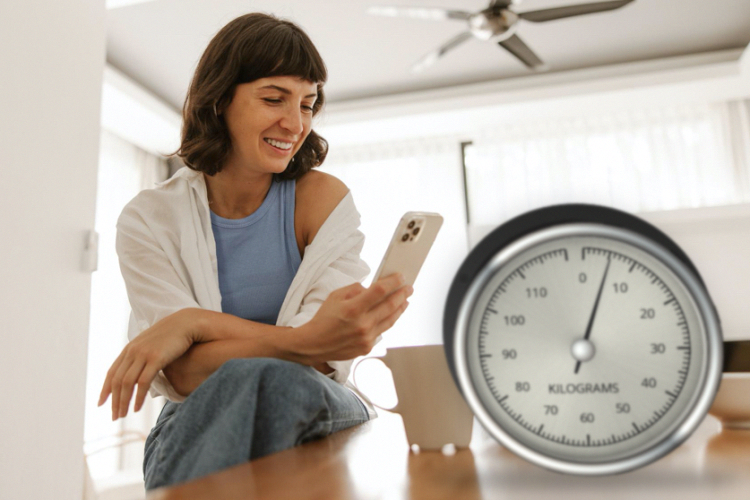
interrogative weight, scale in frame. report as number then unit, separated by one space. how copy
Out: 5 kg
